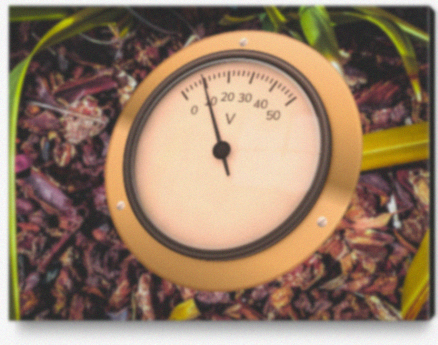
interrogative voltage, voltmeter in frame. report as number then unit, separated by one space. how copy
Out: 10 V
